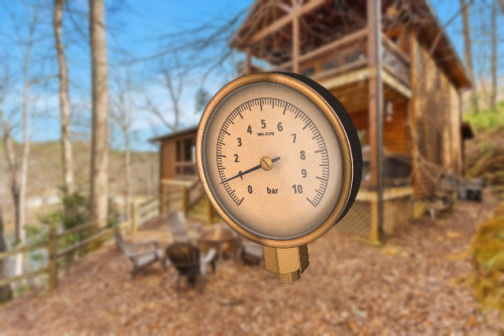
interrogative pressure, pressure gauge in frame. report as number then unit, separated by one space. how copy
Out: 1 bar
